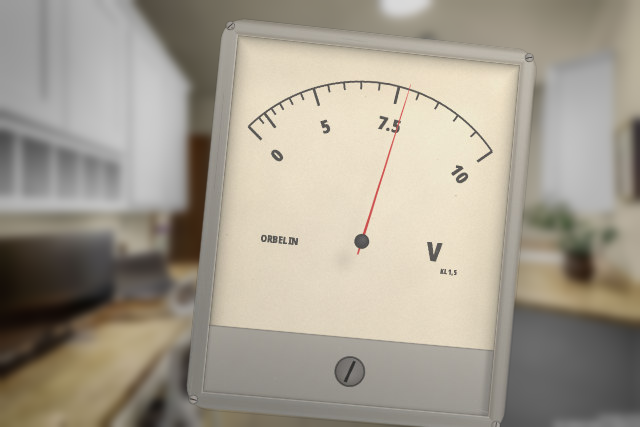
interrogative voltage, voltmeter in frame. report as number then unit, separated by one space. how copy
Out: 7.75 V
